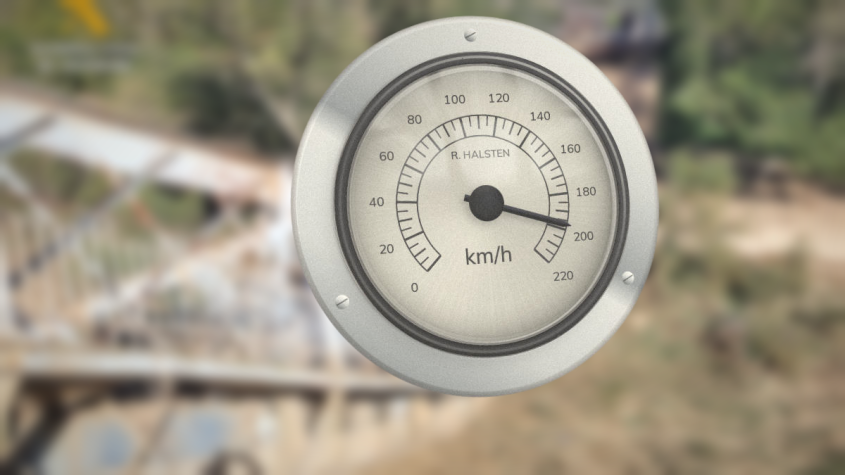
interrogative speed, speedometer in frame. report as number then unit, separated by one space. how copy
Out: 197.5 km/h
